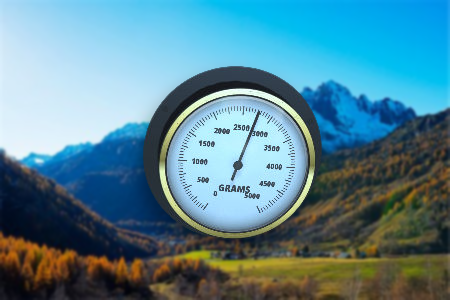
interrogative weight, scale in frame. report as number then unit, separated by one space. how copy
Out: 2750 g
